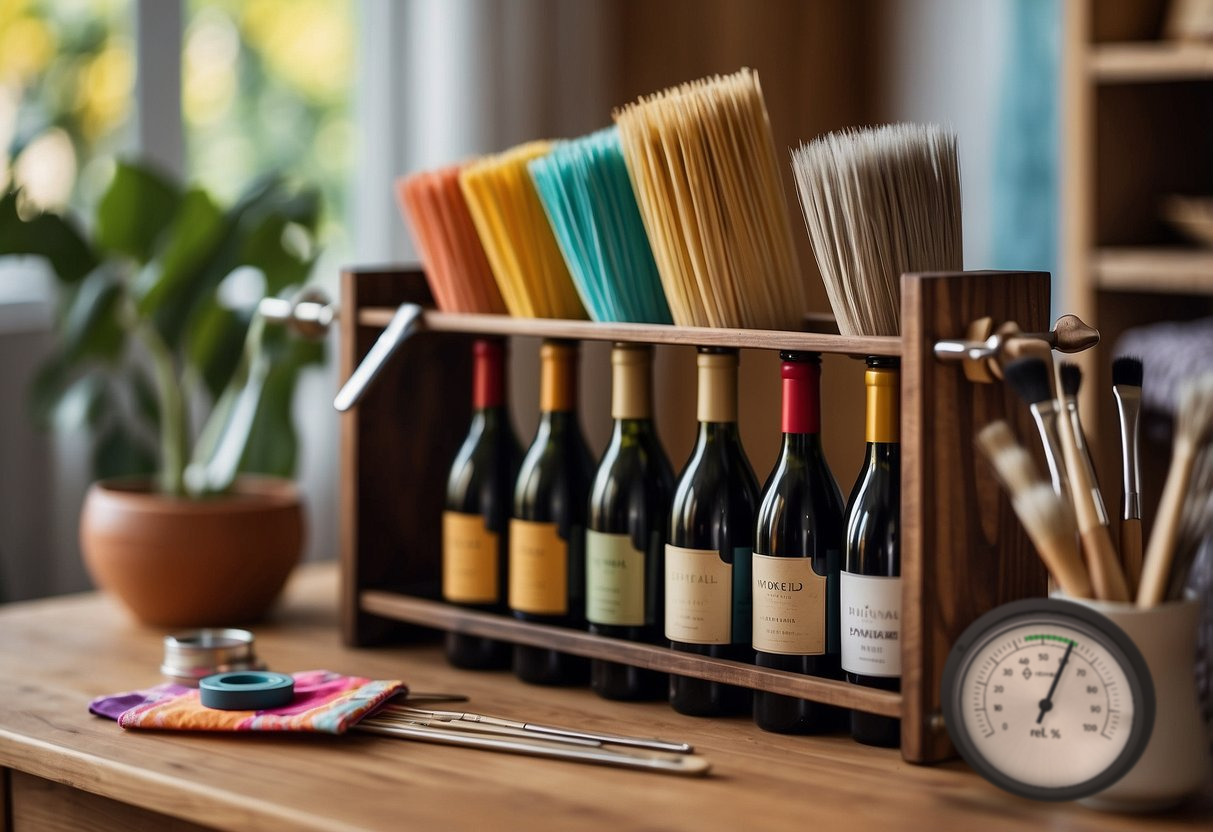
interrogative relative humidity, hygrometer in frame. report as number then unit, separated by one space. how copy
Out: 60 %
